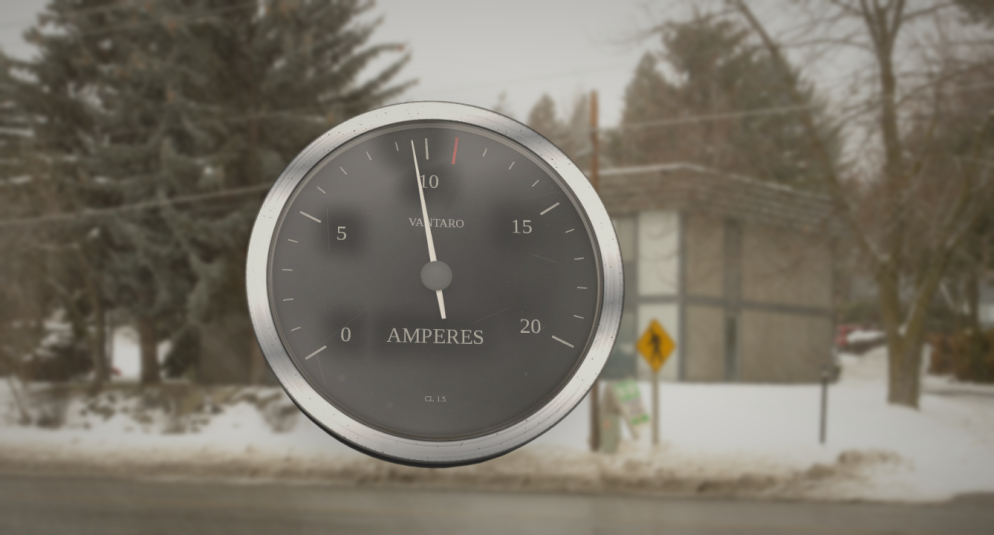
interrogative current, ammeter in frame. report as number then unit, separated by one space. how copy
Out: 9.5 A
